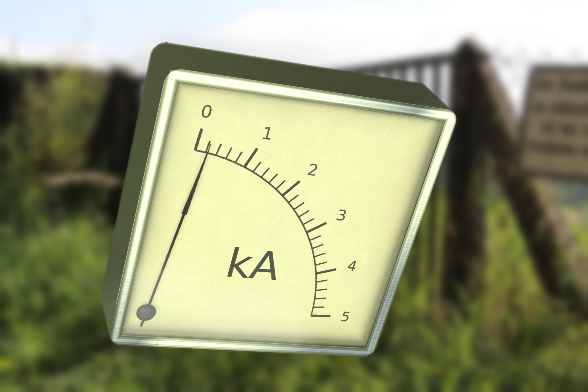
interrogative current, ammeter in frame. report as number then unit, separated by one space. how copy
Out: 0.2 kA
